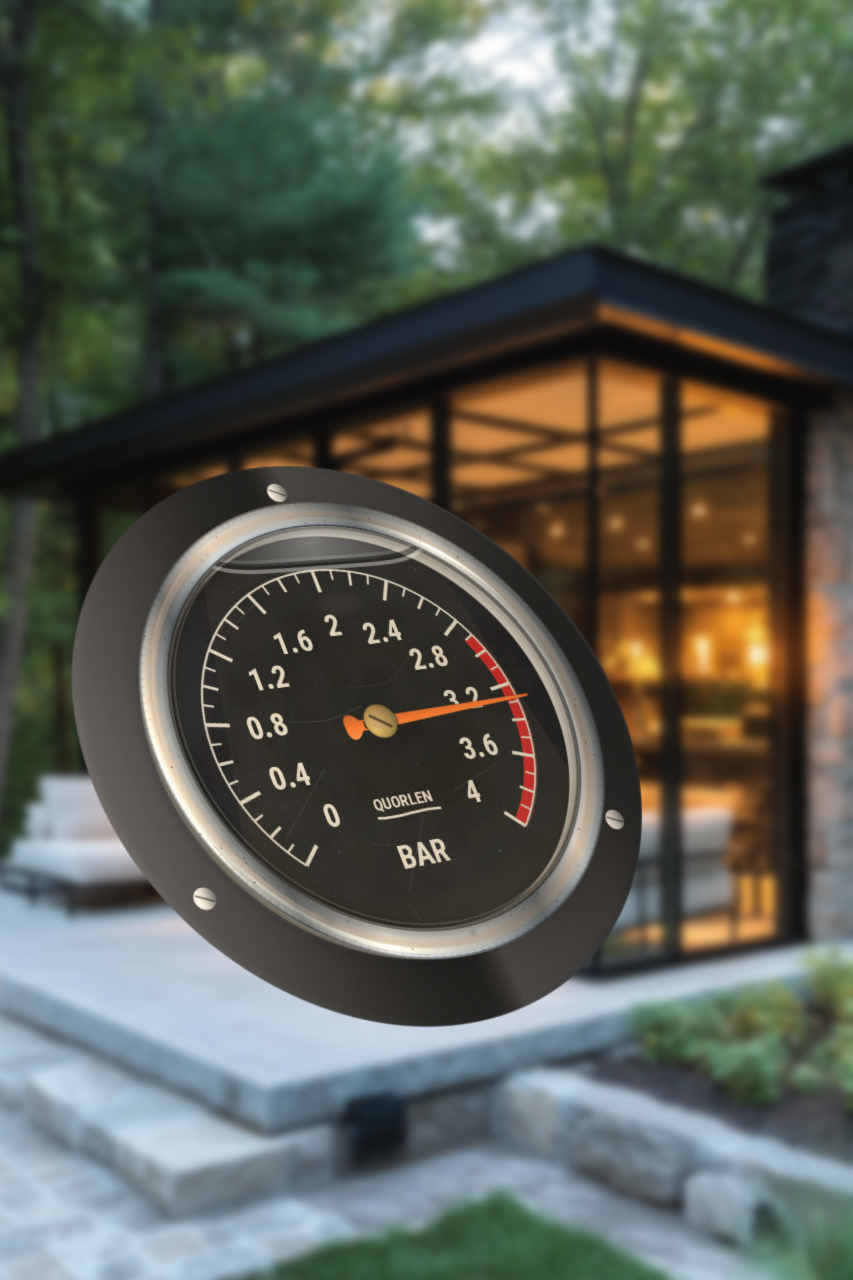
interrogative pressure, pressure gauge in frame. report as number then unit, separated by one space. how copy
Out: 3.3 bar
